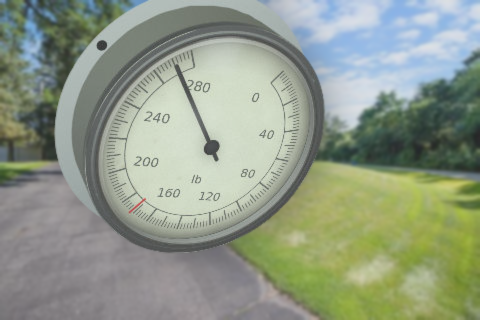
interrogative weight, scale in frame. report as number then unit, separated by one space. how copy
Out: 270 lb
